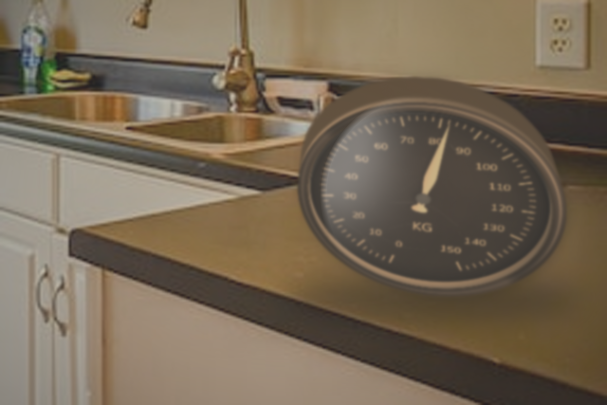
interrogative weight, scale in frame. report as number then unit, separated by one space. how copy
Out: 82 kg
